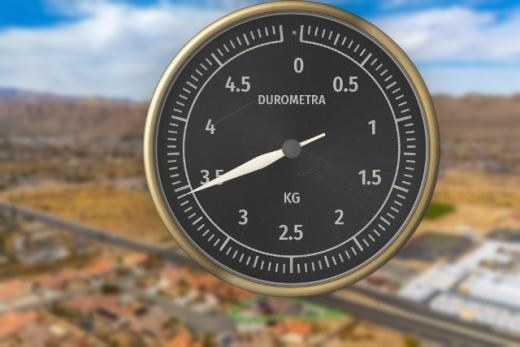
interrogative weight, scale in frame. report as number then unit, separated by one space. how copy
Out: 3.45 kg
